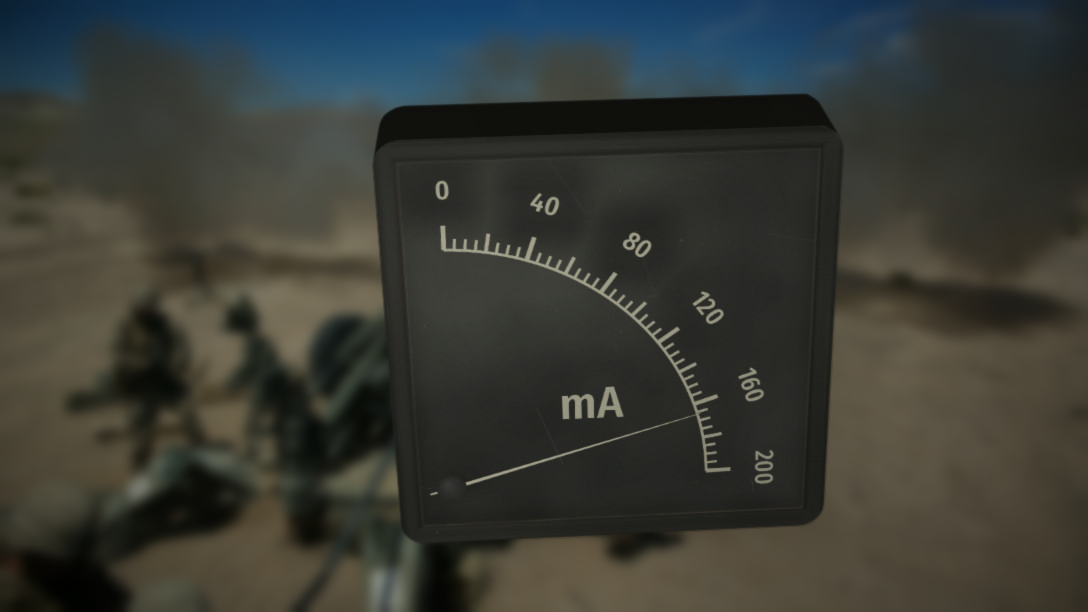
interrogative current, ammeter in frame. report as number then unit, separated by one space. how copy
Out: 165 mA
